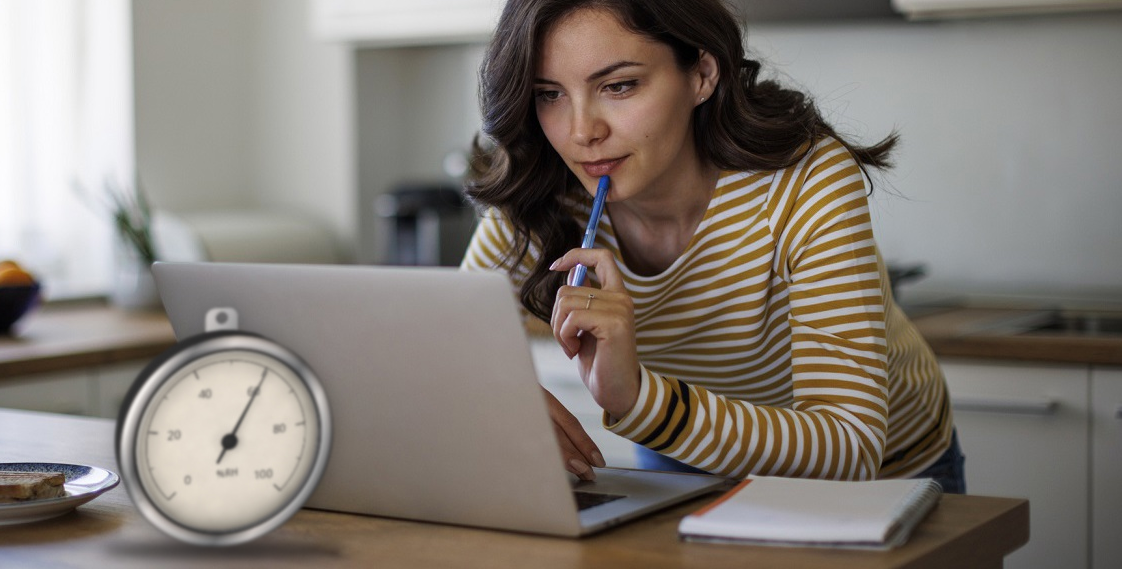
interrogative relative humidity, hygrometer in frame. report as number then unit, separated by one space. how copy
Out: 60 %
